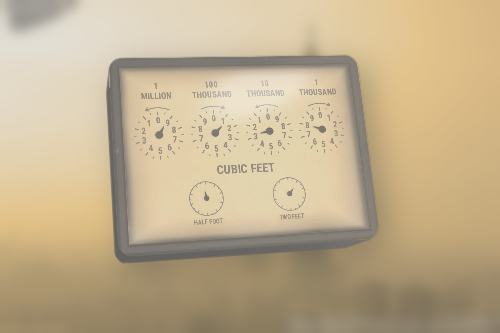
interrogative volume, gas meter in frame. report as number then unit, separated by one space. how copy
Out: 912800 ft³
